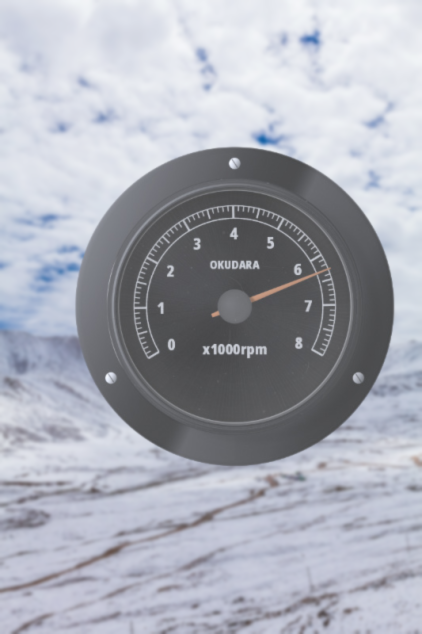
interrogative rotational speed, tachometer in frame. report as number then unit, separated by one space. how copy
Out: 6300 rpm
